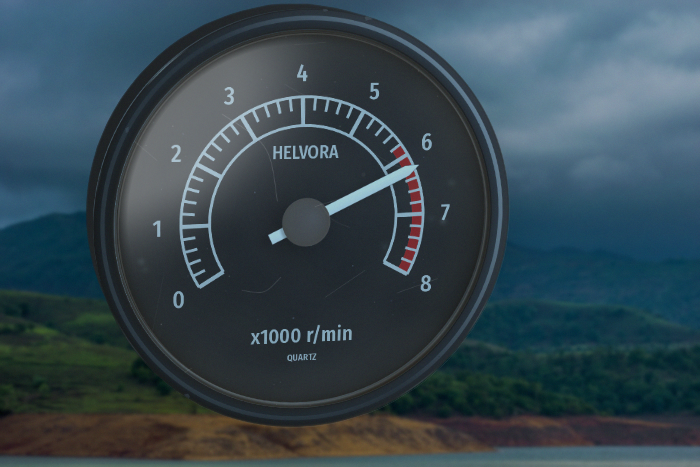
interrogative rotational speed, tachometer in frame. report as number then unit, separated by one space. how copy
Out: 6200 rpm
